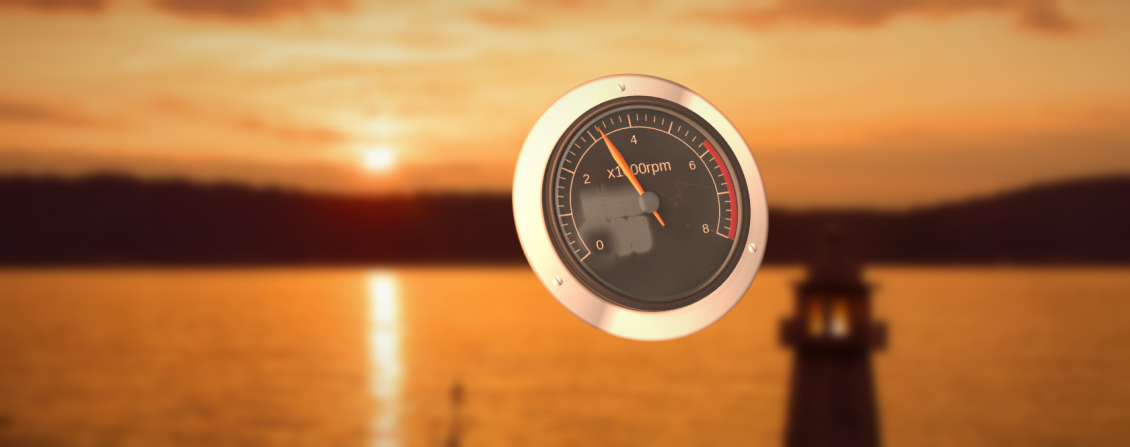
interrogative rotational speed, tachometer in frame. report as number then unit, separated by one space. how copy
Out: 3200 rpm
